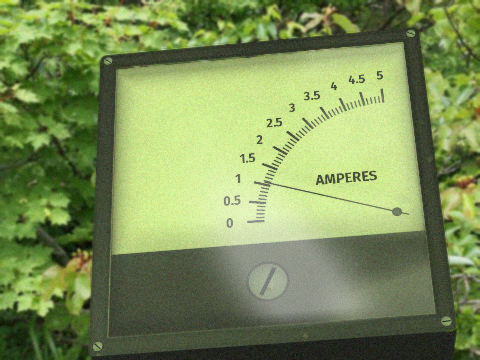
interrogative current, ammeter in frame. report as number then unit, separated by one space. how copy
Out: 1 A
